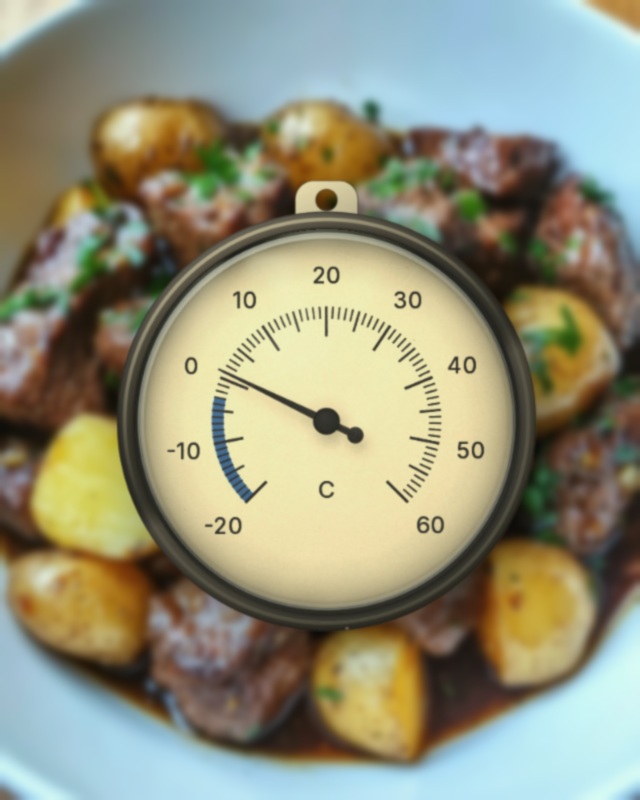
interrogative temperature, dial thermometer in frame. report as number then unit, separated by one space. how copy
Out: 1 °C
